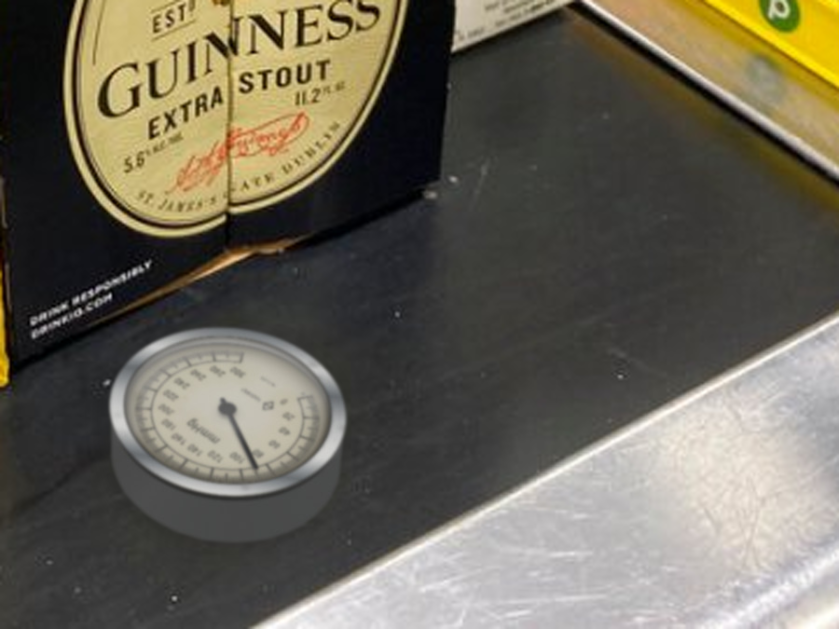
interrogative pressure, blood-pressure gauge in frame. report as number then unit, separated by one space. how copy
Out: 90 mmHg
